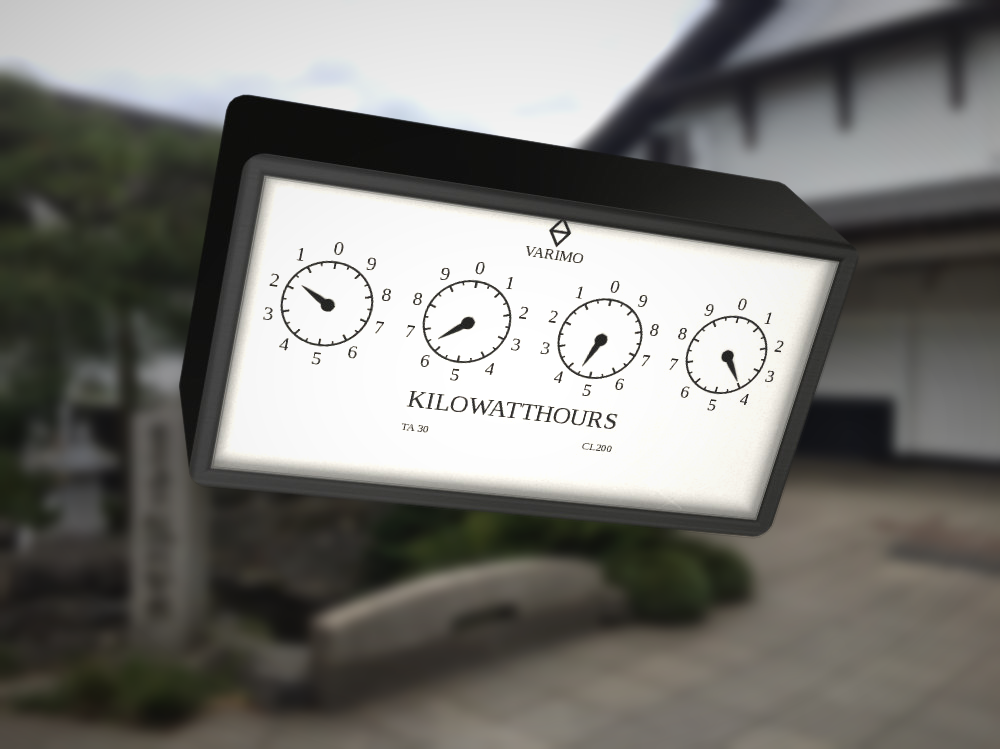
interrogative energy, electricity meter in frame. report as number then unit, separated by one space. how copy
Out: 1644 kWh
